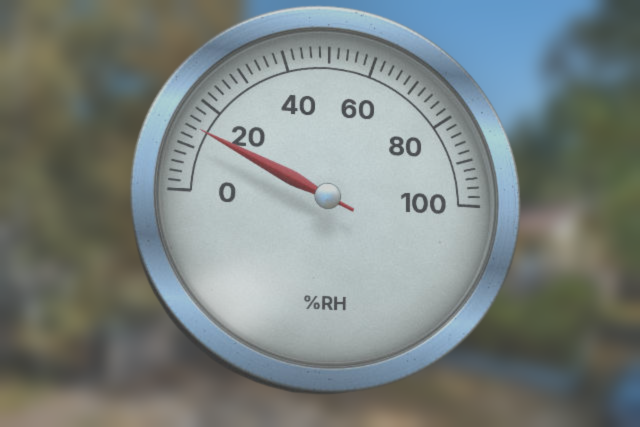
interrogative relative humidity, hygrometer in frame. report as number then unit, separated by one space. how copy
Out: 14 %
